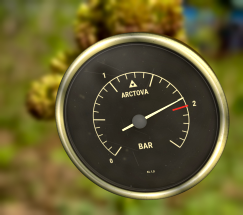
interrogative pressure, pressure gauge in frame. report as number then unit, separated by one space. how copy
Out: 1.9 bar
